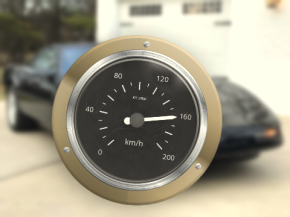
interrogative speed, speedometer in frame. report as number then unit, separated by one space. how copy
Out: 160 km/h
